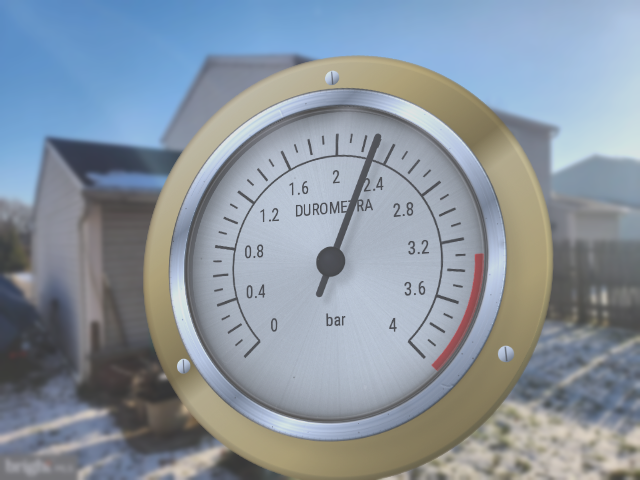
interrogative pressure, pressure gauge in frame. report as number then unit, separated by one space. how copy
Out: 2.3 bar
